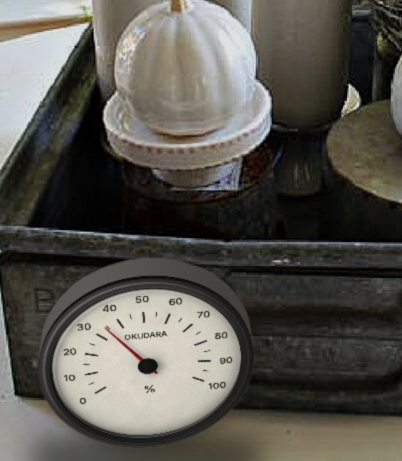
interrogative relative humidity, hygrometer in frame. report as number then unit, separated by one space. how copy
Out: 35 %
